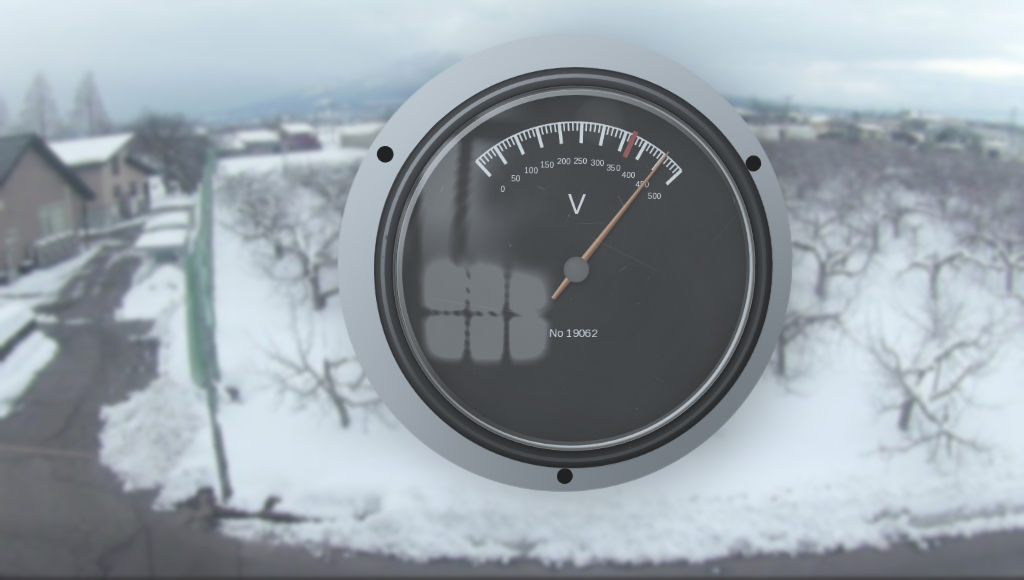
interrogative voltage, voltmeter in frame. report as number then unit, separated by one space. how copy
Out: 450 V
